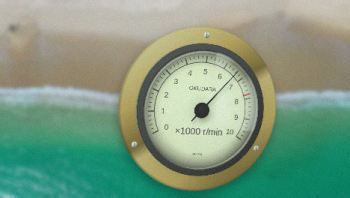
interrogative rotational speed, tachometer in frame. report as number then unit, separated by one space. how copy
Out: 6600 rpm
